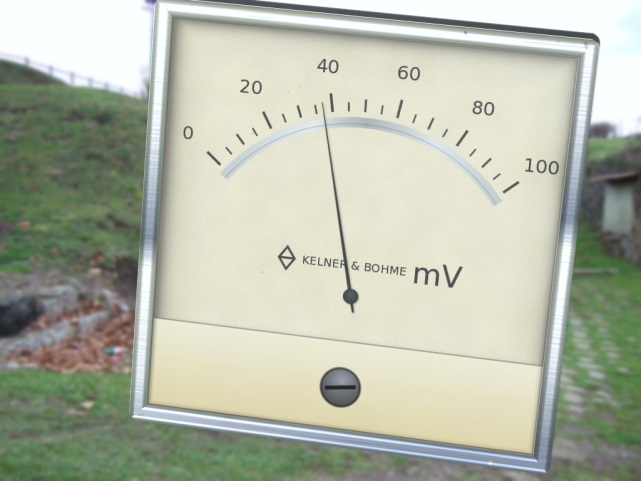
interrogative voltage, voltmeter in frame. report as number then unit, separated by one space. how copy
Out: 37.5 mV
